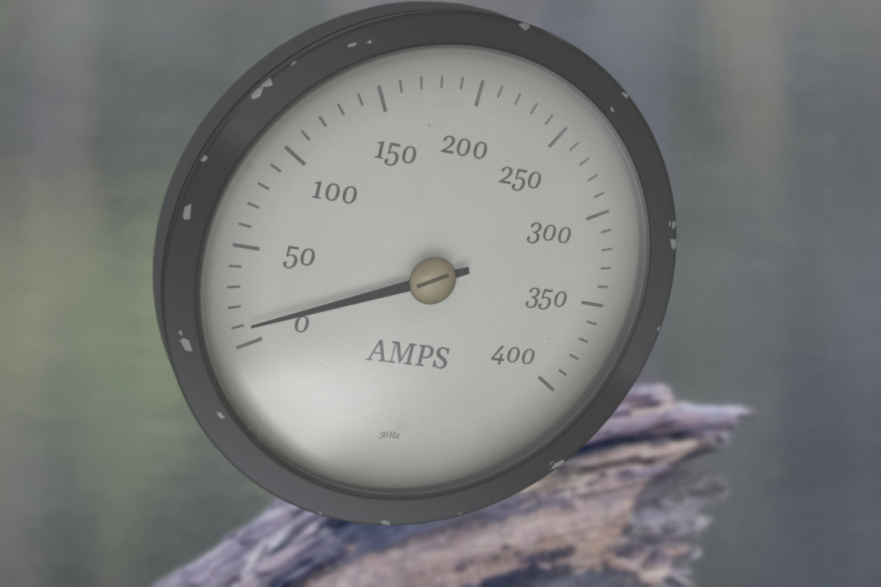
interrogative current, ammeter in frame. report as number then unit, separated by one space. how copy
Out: 10 A
